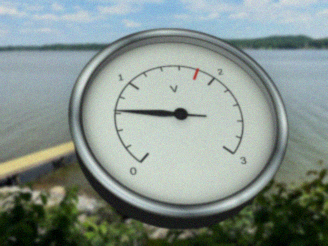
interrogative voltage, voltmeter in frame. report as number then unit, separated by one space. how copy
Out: 0.6 V
